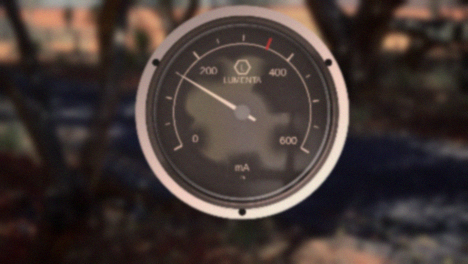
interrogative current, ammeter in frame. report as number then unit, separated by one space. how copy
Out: 150 mA
